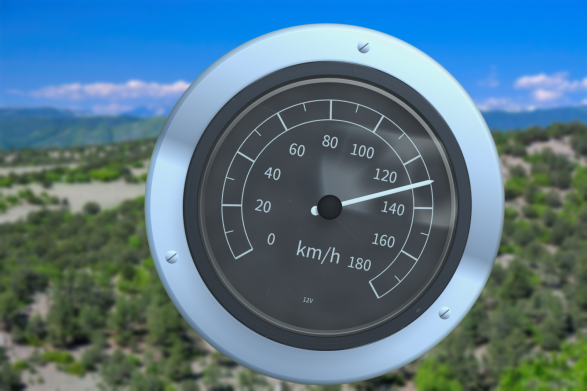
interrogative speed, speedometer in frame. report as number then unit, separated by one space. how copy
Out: 130 km/h
